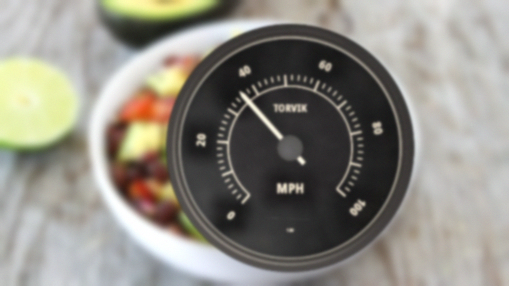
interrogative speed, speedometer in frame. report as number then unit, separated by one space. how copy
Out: 36 mph
